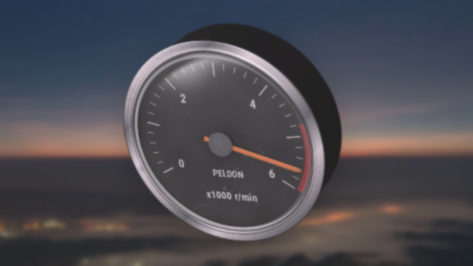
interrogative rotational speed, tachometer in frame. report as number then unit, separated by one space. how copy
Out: 5600 rpm
